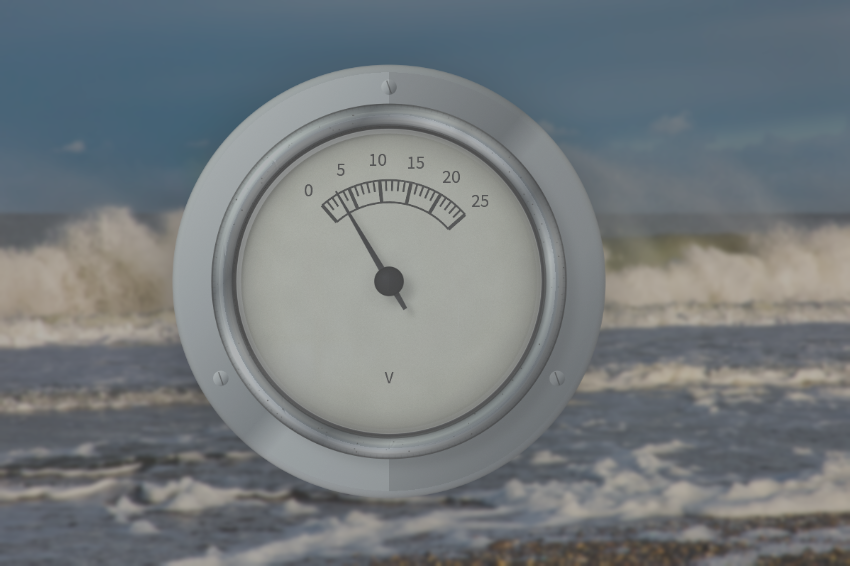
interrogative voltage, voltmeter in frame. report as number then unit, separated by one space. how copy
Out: 3 V
